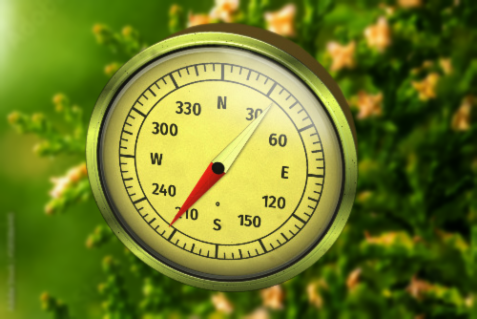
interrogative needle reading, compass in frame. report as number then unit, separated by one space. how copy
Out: 215 °
